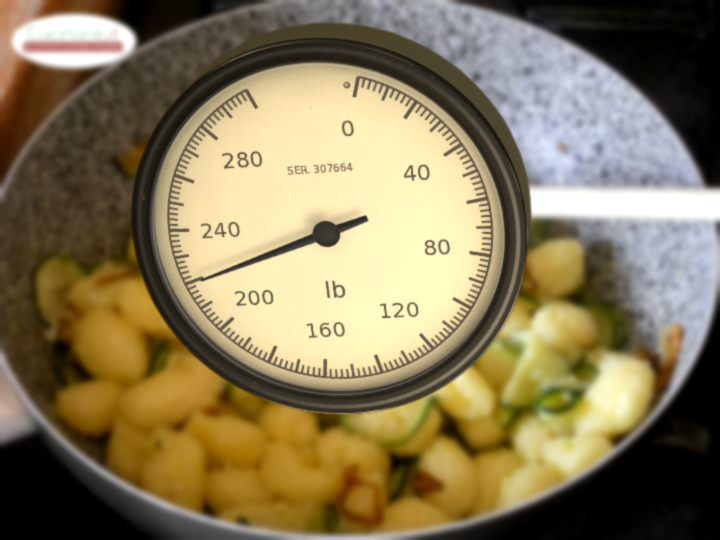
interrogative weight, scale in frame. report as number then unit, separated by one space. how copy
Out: 220 lb
